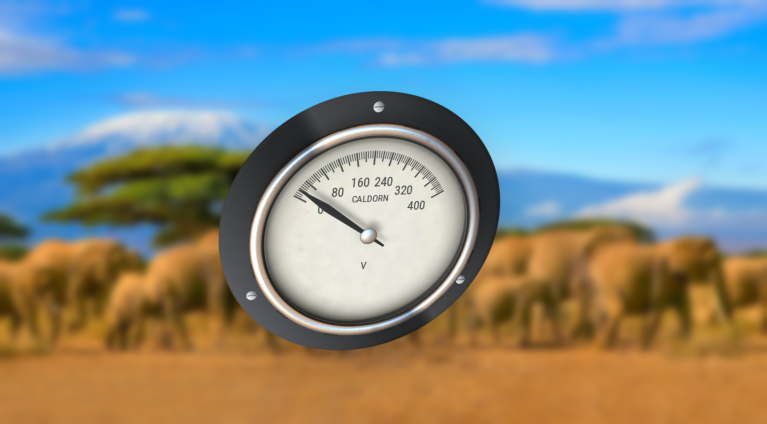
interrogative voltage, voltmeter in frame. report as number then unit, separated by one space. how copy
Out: 20 V
